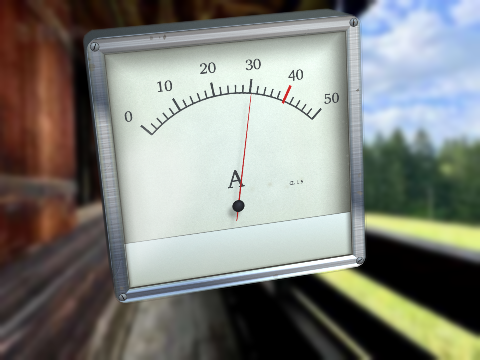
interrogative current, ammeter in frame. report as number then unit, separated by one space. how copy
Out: 30 A
